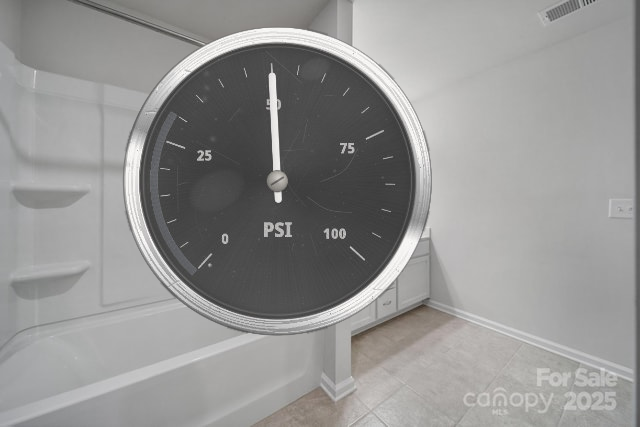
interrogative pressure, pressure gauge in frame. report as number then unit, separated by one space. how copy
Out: 50 psi
